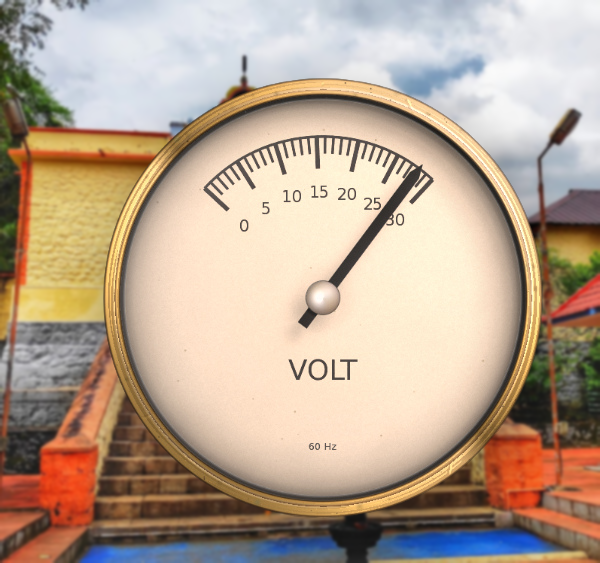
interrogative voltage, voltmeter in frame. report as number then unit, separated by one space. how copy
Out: 28 V
